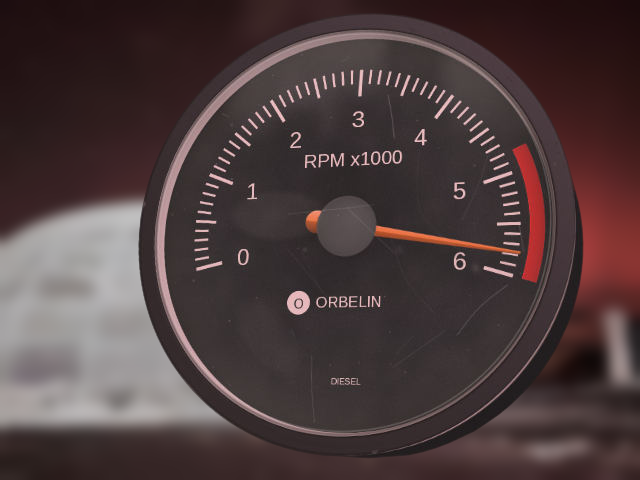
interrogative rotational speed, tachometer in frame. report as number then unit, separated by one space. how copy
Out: 5800 rpm
